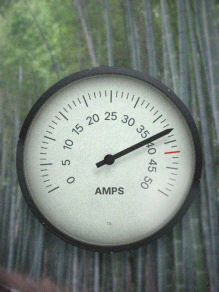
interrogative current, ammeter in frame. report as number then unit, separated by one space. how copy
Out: 38 A
